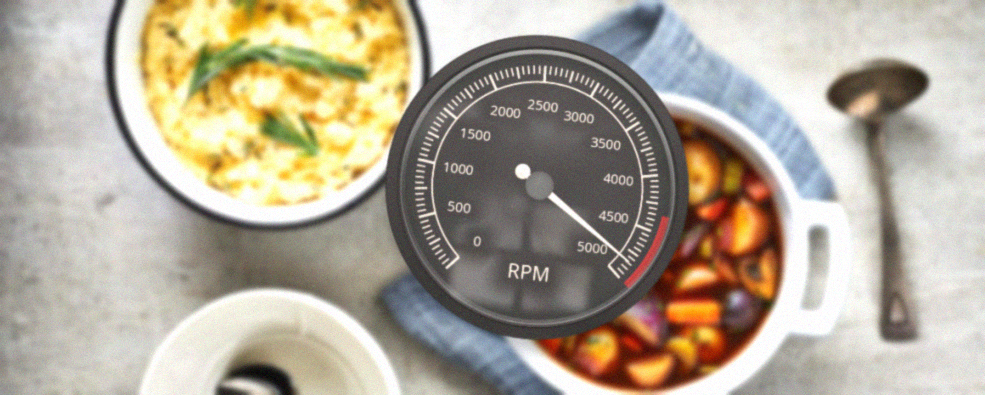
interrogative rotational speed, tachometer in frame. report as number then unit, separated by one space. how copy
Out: 4850 rpm
